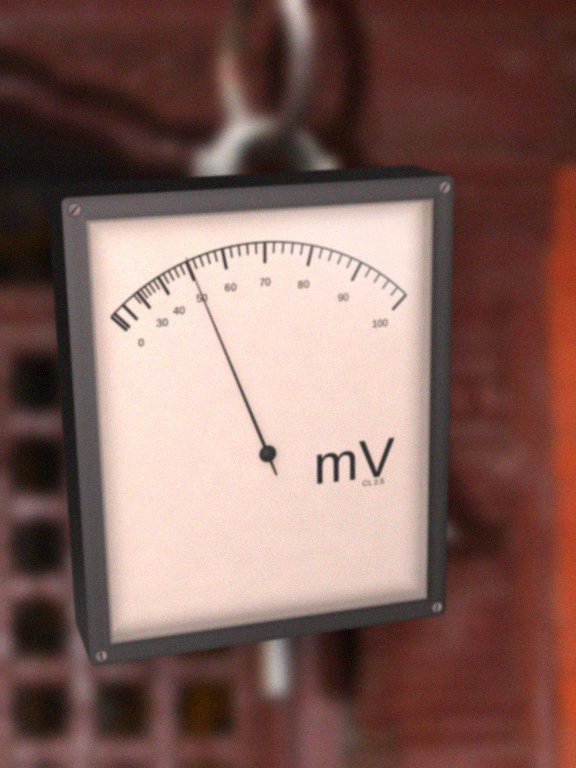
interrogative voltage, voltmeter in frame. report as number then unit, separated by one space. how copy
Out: 50 mV
